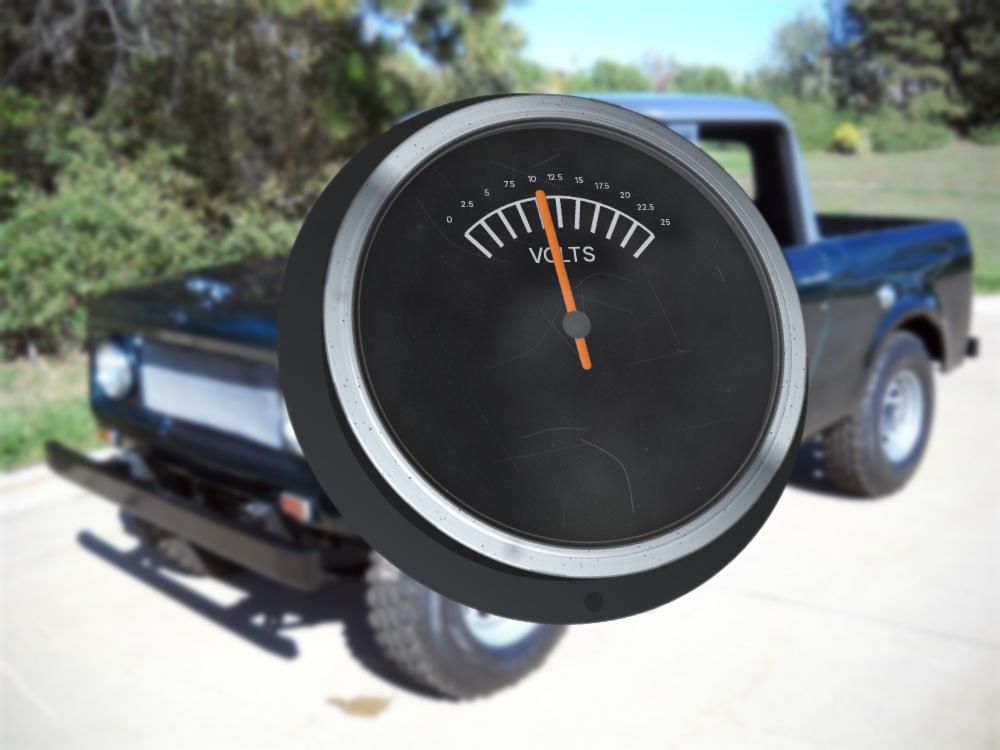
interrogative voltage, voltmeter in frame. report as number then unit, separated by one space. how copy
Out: 10 V
